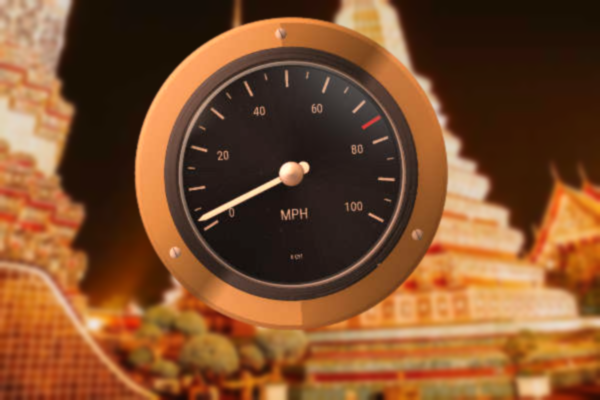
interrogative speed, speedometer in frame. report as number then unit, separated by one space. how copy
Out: 2.5 mph
